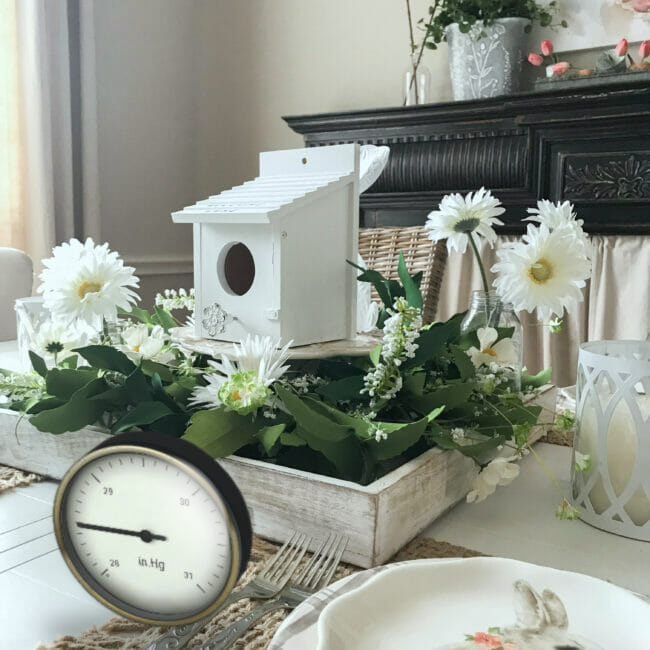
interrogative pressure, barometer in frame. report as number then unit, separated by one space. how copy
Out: 28.5 inHg
